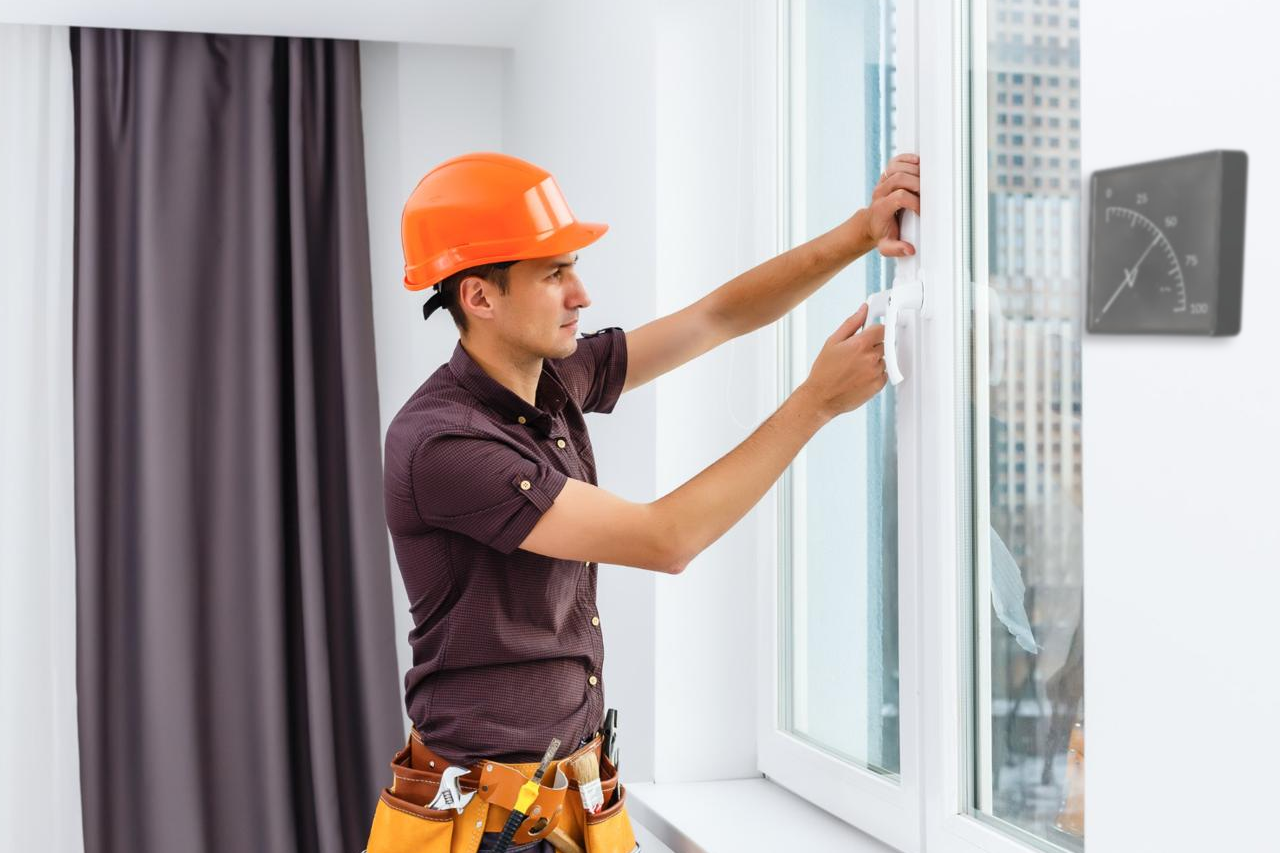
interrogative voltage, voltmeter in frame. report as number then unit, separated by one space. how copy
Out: 50 V
